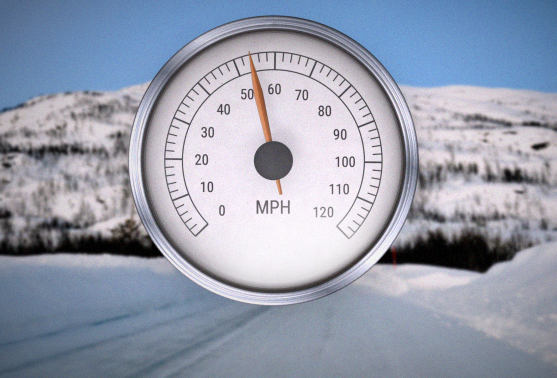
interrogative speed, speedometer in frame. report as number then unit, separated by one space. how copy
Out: 54 mph
